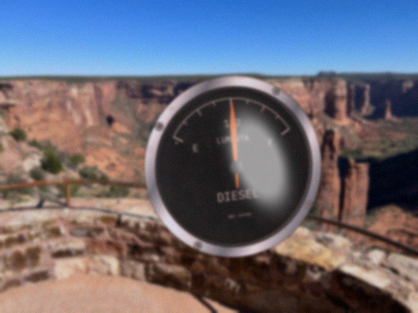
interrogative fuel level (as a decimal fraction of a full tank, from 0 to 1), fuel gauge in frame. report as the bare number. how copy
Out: 0.5
